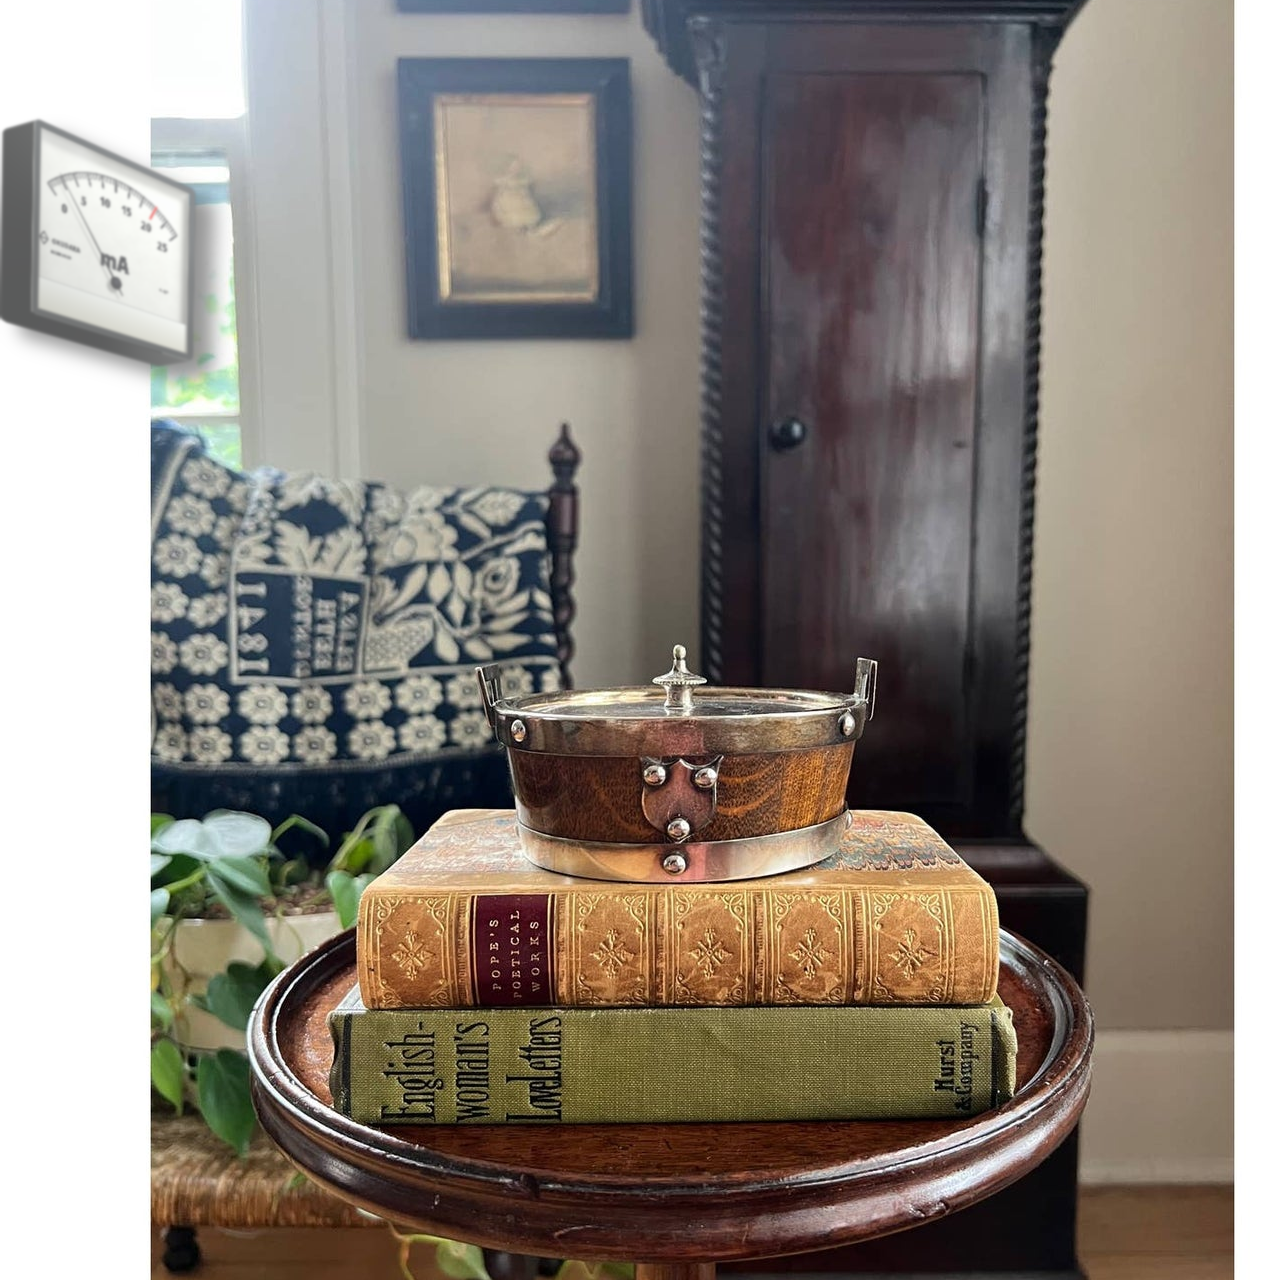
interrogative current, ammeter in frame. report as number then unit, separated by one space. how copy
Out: 2.5 mA
